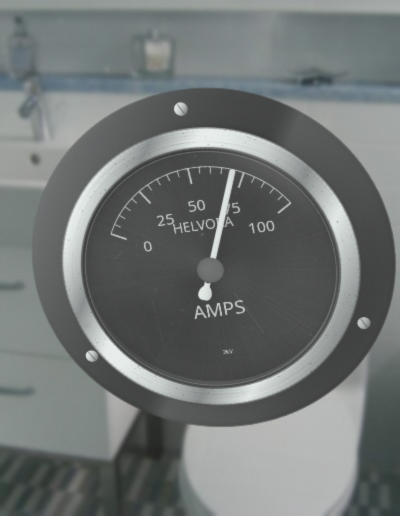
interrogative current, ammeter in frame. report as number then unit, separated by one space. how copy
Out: 70 A
